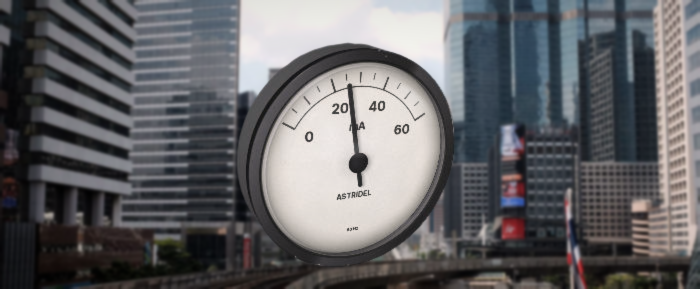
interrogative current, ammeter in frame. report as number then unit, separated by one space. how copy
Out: 25 mA
